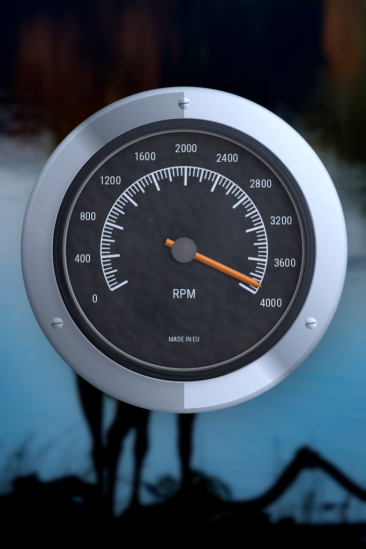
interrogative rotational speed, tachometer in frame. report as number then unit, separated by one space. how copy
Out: 3900 rpm
